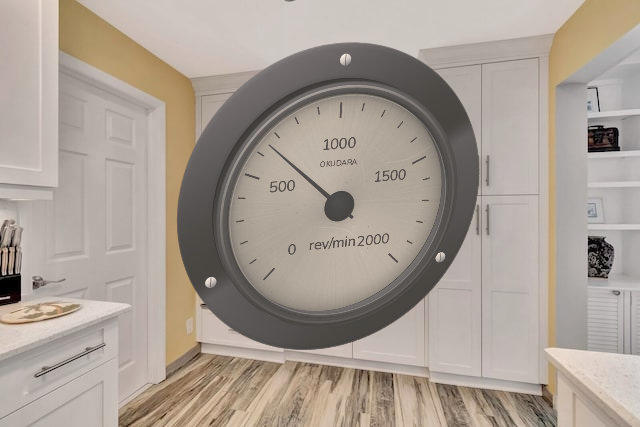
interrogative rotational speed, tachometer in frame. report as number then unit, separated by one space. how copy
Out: 650 rpm
